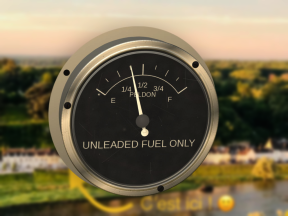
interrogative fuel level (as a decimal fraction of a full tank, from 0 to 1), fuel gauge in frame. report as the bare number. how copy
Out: 0.375
